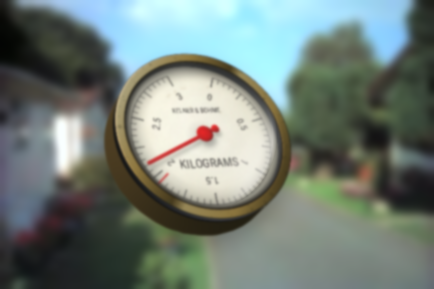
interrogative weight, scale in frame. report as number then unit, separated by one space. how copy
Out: 2.1 kg
